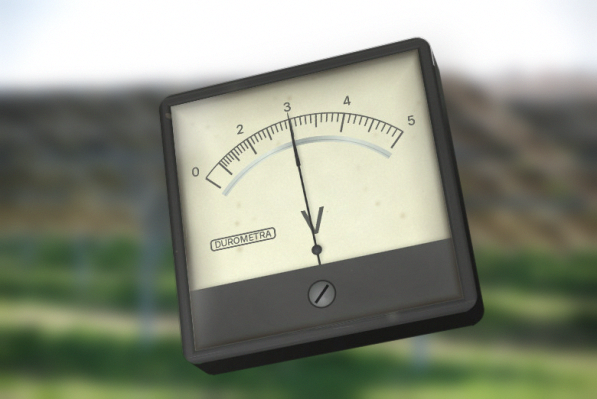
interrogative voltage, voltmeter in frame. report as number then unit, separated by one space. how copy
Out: 3 V
